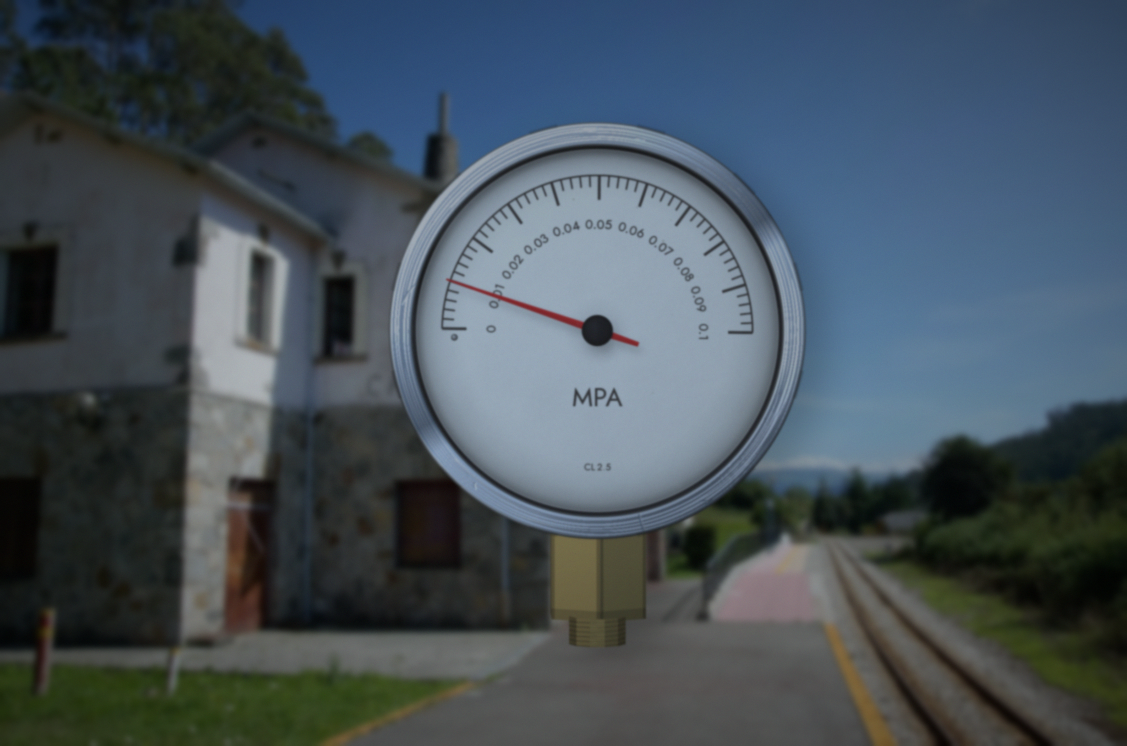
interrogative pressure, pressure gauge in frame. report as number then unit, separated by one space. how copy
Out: 0.01 MPa
